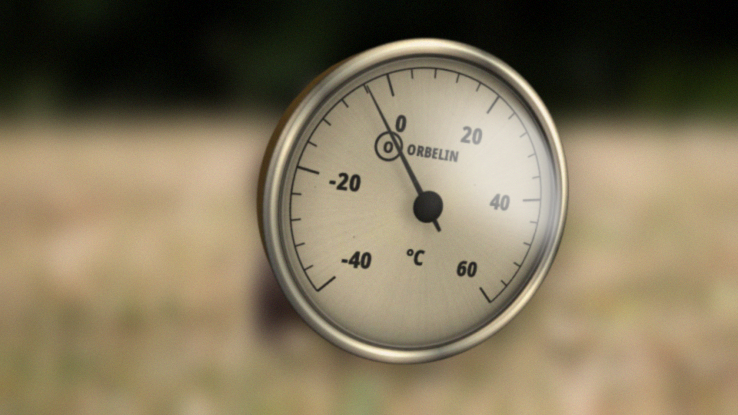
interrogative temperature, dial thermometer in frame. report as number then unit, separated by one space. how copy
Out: -4 °C
